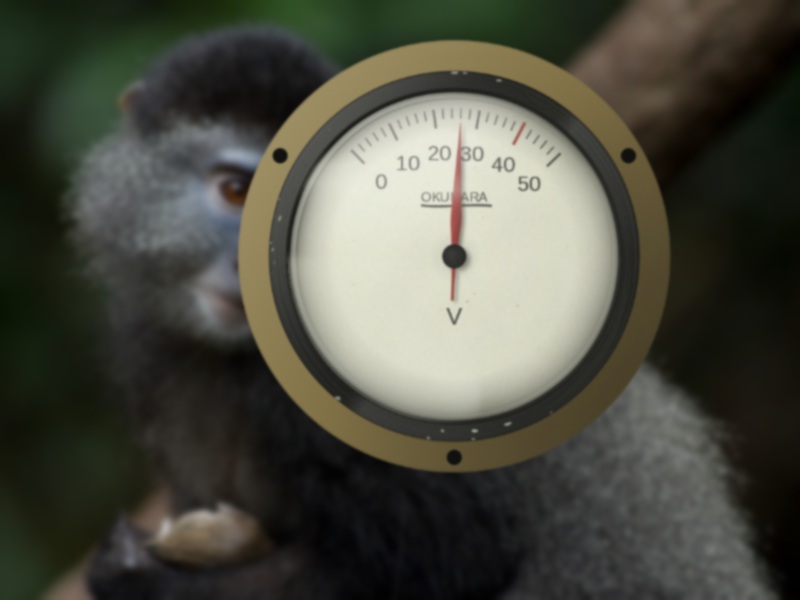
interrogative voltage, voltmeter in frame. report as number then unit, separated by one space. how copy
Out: 26 V
